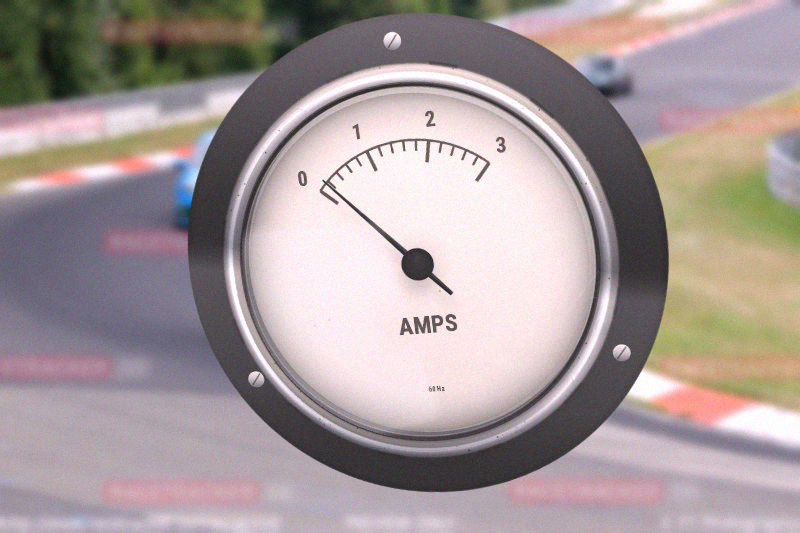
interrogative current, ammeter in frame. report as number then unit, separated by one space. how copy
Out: 0.2 A
